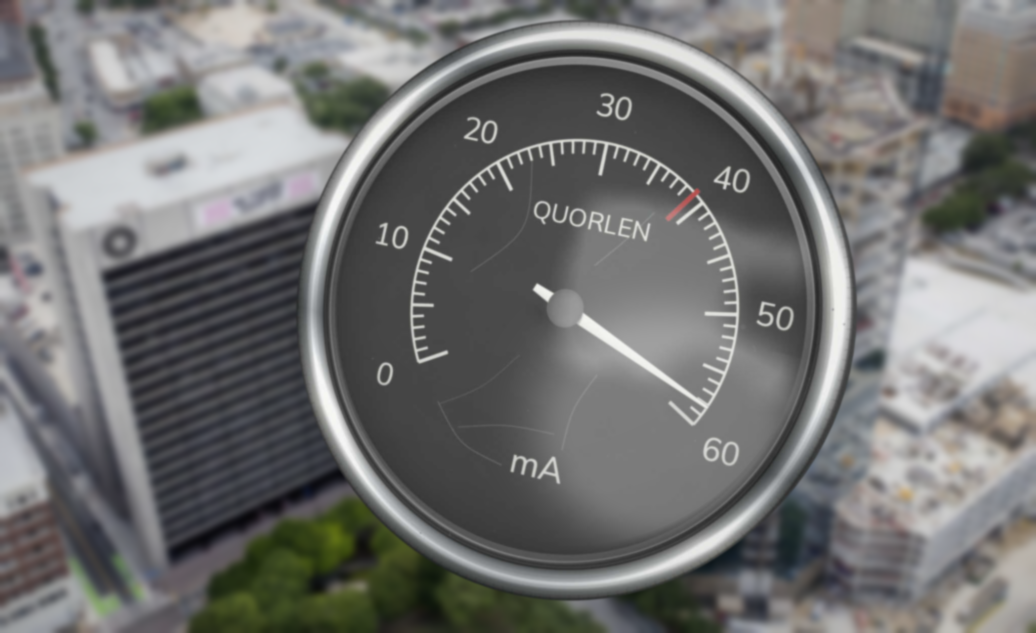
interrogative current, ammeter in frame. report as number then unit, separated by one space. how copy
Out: 58 mA
